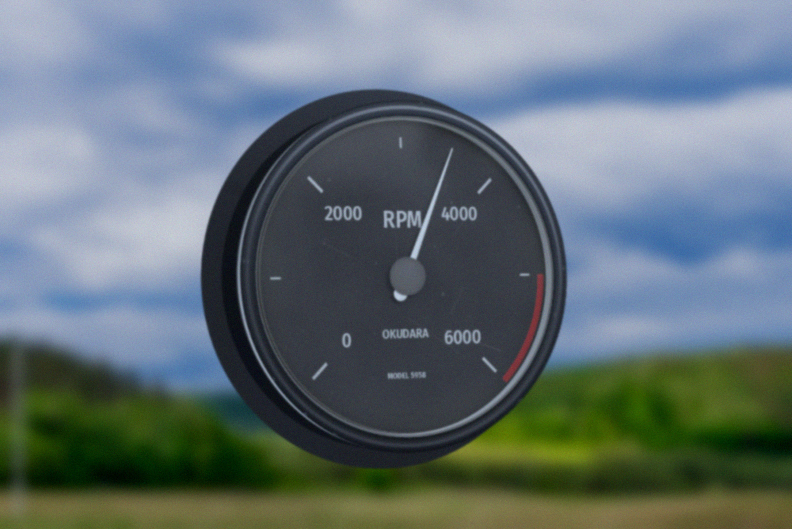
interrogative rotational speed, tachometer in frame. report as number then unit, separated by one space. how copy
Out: 3500 rpm
